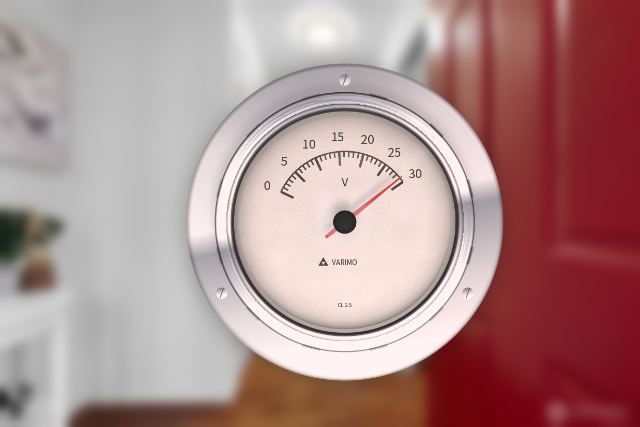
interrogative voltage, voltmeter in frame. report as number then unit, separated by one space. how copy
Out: 29 V
